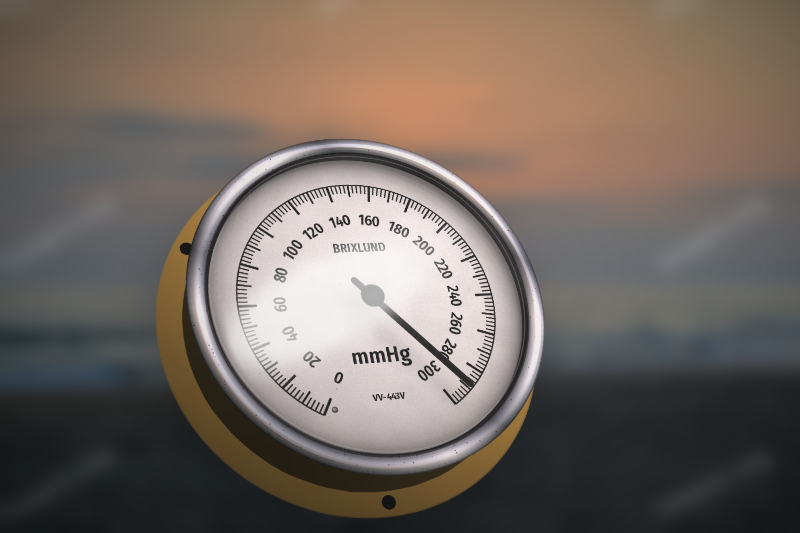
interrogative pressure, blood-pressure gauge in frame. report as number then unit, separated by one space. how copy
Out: 290 mmHg
